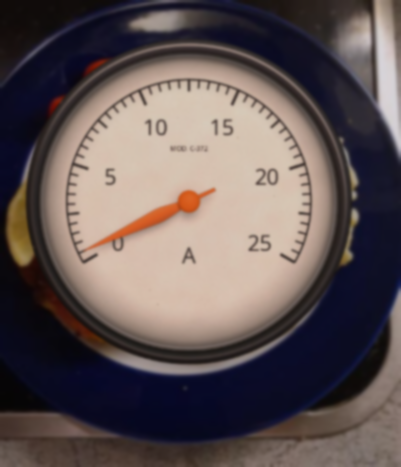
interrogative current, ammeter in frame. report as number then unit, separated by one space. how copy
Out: 0.5 A
